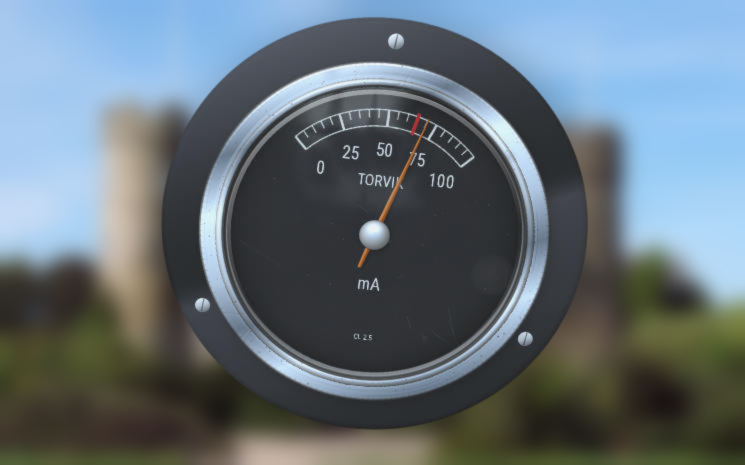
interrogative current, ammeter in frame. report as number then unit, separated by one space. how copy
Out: 70 mA
